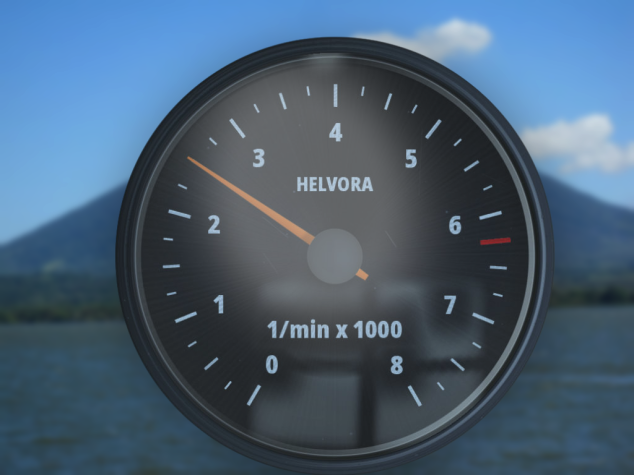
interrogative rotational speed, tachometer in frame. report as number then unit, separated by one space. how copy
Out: 2500 rpm
